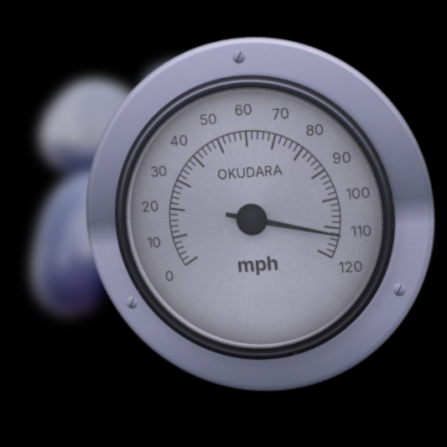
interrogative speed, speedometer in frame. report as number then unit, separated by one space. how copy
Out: 112 mph
